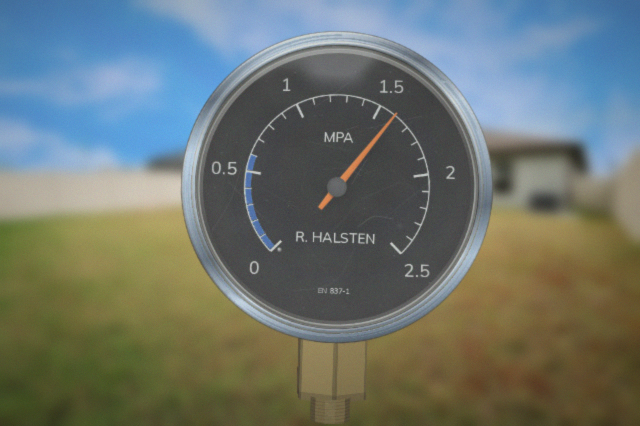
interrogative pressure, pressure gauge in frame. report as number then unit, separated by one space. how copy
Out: 1.6 MPa
